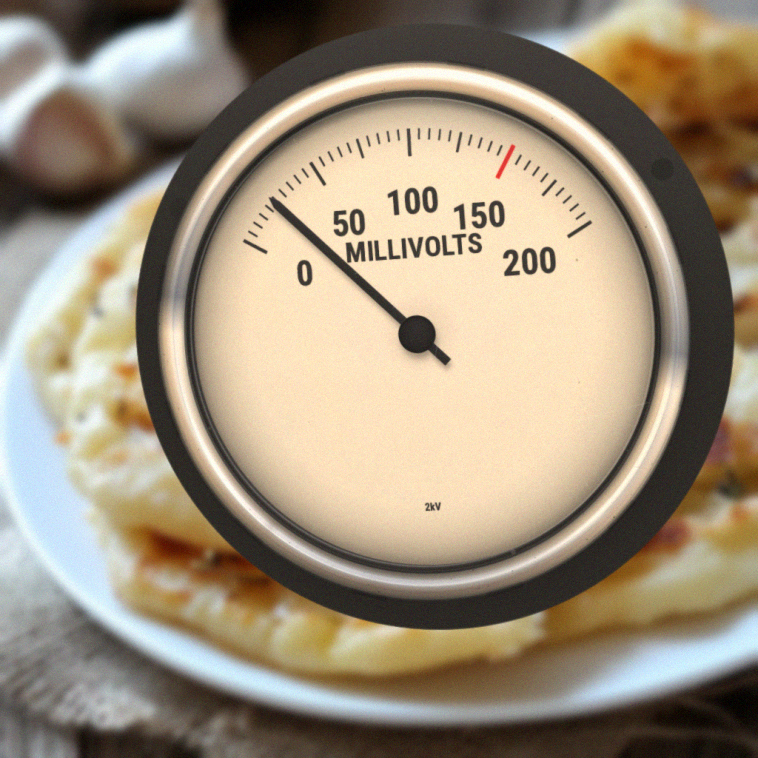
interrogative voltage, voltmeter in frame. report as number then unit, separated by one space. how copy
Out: 25 mV
